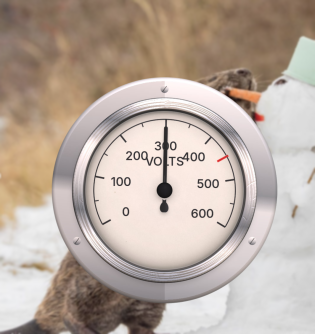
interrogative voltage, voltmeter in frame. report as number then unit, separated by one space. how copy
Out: 300 V
